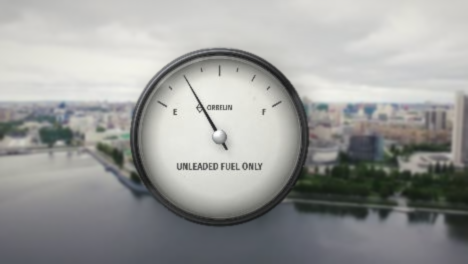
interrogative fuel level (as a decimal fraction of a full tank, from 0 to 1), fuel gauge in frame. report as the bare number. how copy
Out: 0.25
